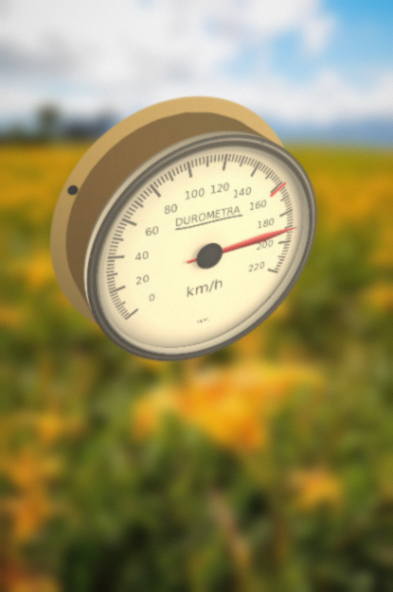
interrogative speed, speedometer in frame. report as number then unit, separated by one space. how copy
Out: 190 km/h
